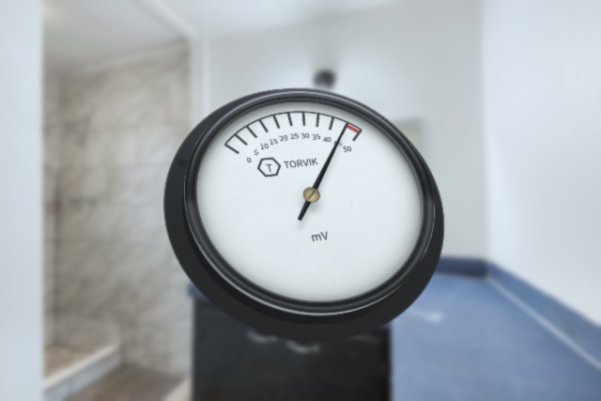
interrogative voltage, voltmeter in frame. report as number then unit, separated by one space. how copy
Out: 45 mV
